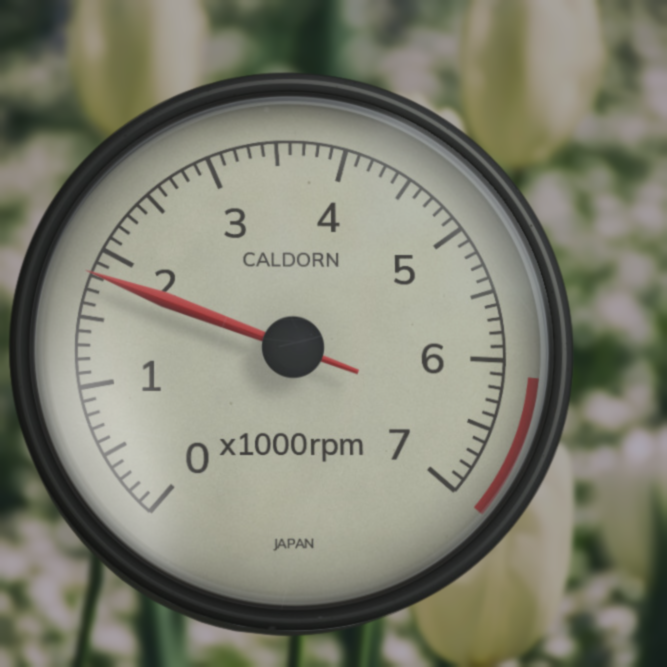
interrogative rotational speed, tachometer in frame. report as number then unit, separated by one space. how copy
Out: 1800 rpm
